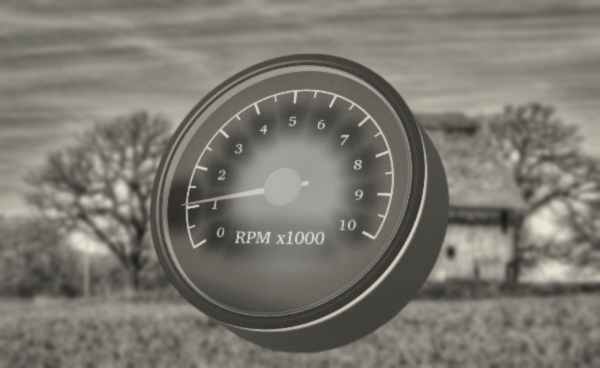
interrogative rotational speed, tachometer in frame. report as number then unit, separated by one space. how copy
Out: 1000 rpm
